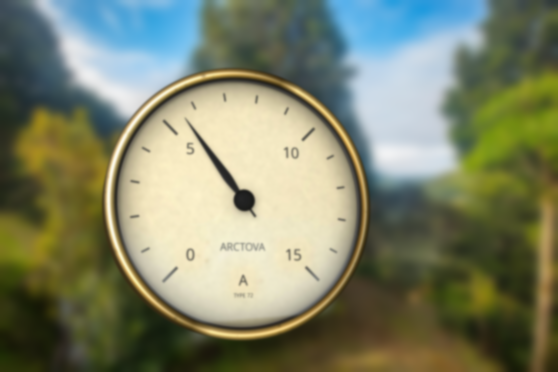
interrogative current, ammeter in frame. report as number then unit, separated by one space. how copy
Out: 5.5 A
